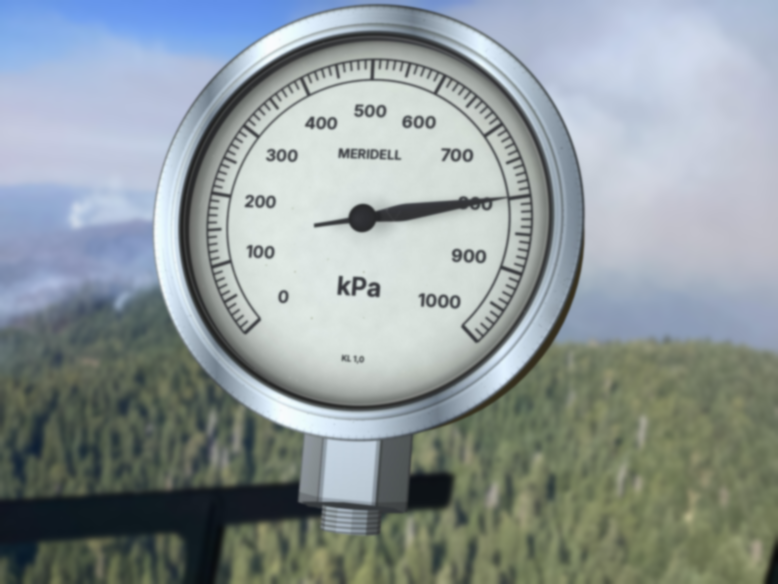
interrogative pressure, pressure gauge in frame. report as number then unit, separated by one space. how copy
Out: 800 kPa
